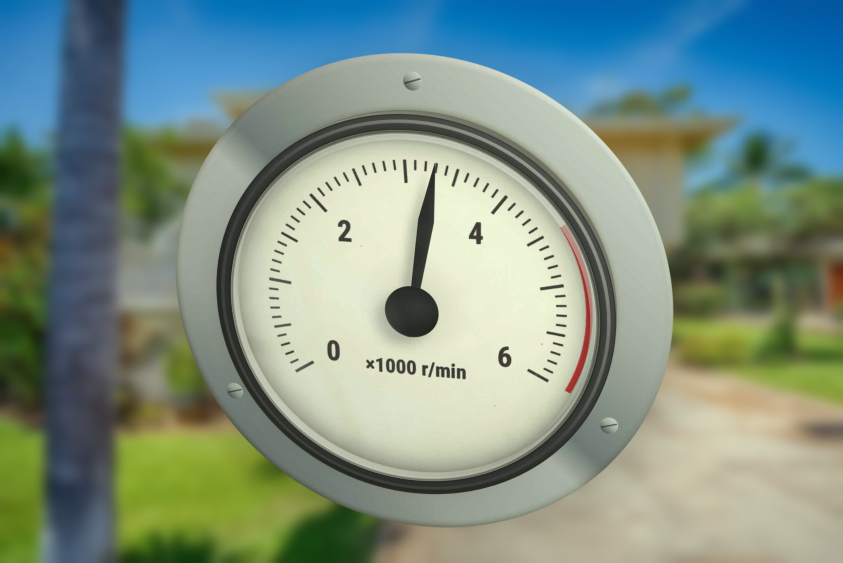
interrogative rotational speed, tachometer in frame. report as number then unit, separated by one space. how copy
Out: 3300 rpm
